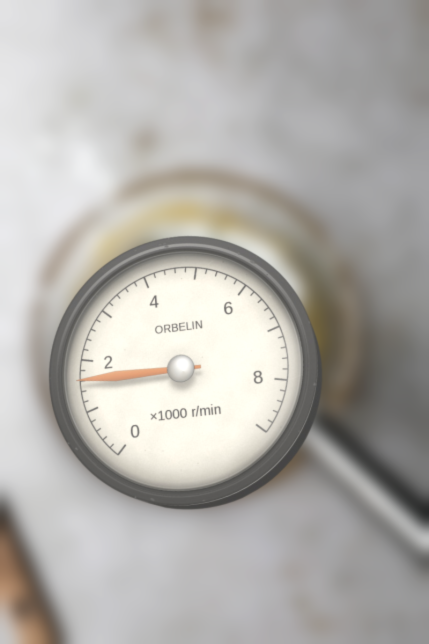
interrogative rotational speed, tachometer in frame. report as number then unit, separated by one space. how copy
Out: 1600 rpm
